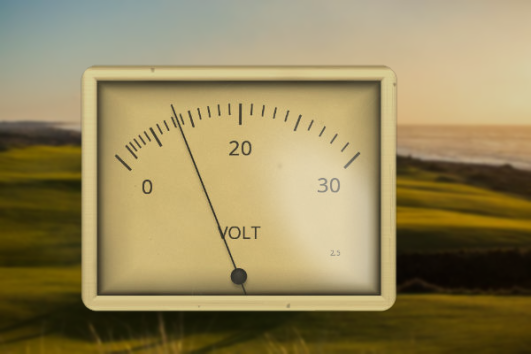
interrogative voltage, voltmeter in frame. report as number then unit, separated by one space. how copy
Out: 13.5 V
